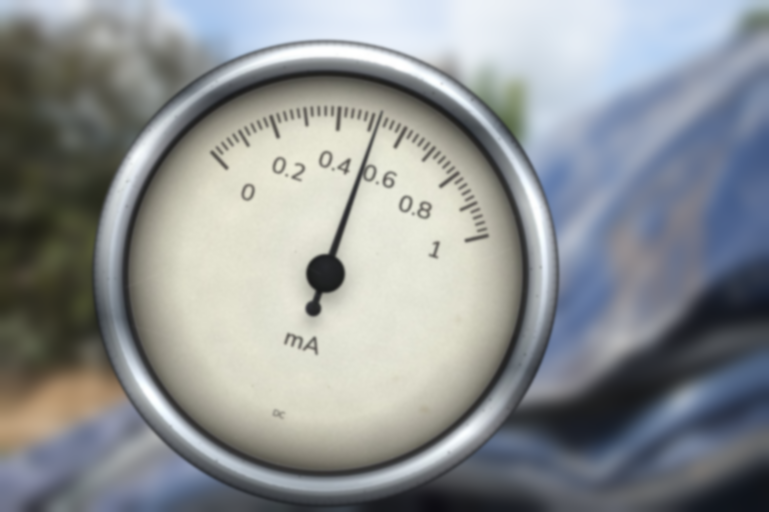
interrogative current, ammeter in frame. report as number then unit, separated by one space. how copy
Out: 0.52 mA
